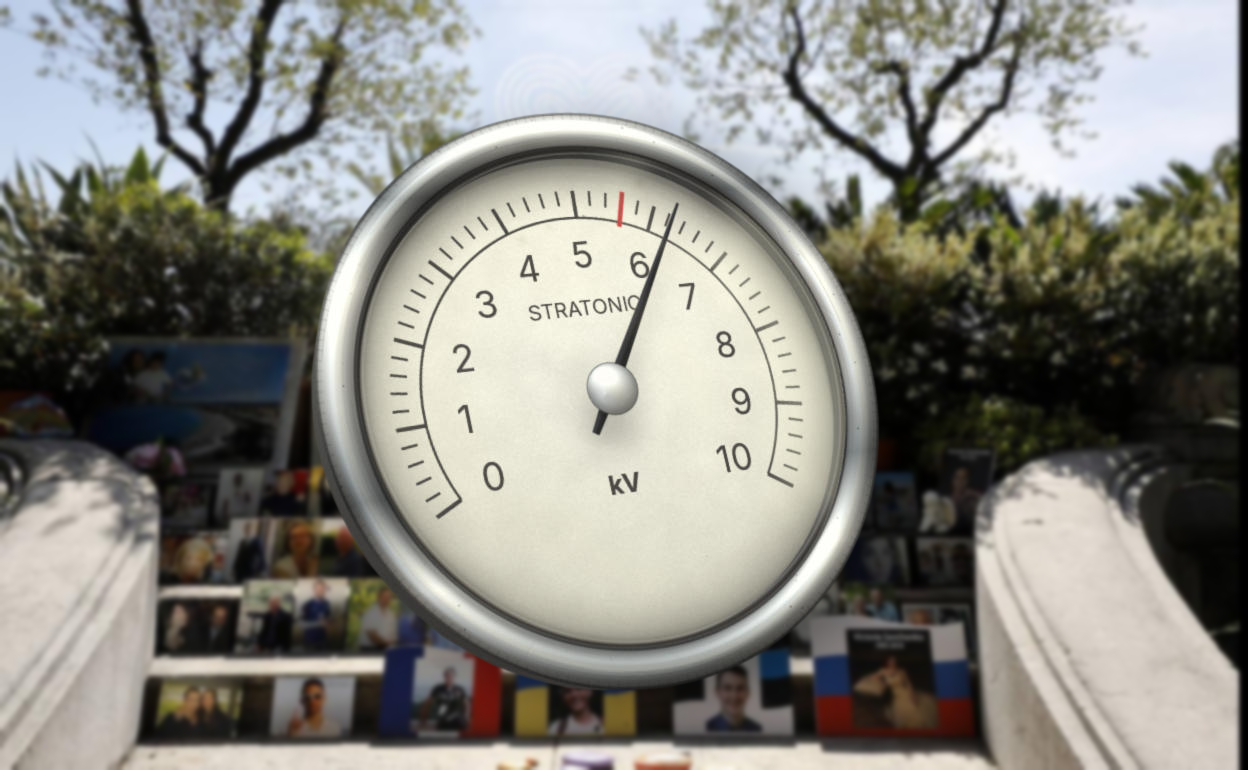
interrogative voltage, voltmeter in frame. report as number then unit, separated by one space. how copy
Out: 6.2 kV
